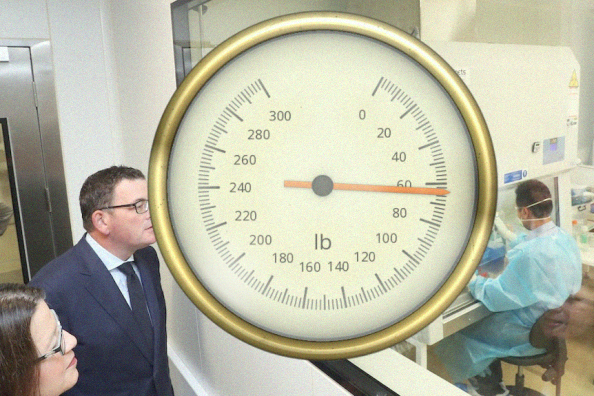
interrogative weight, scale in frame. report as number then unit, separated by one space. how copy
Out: 64 lb
